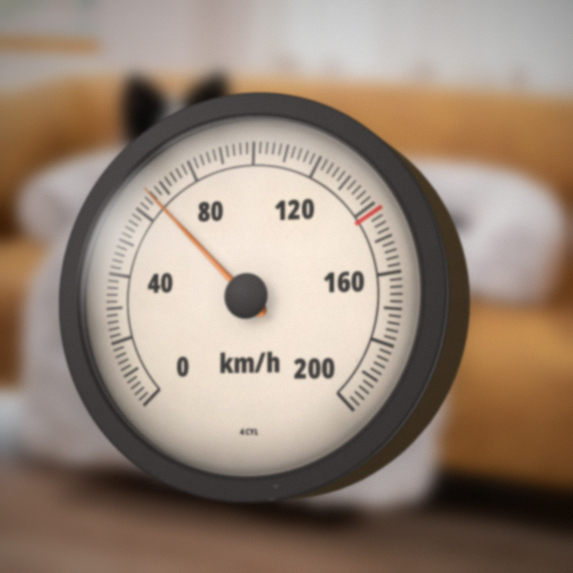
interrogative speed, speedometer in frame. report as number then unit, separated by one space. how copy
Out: 66 km/h
